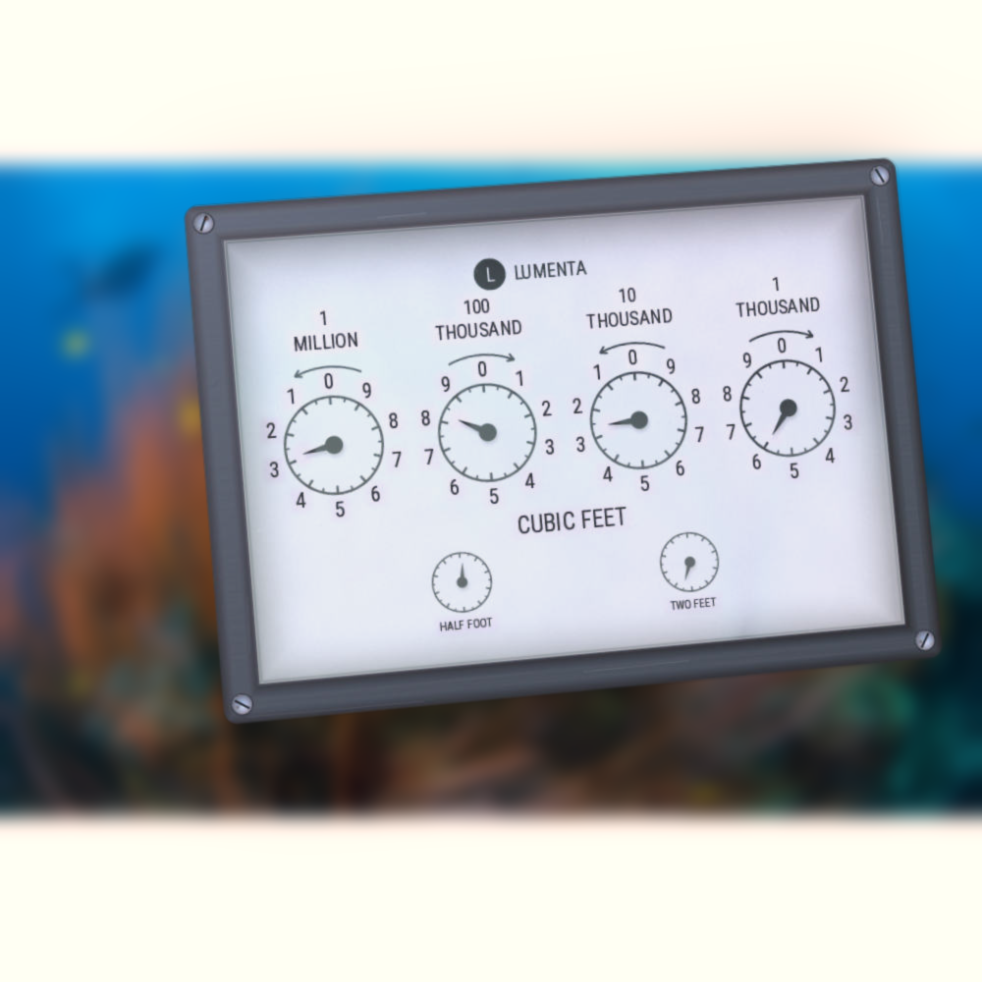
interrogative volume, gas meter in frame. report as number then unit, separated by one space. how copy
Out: 282600 ft³
